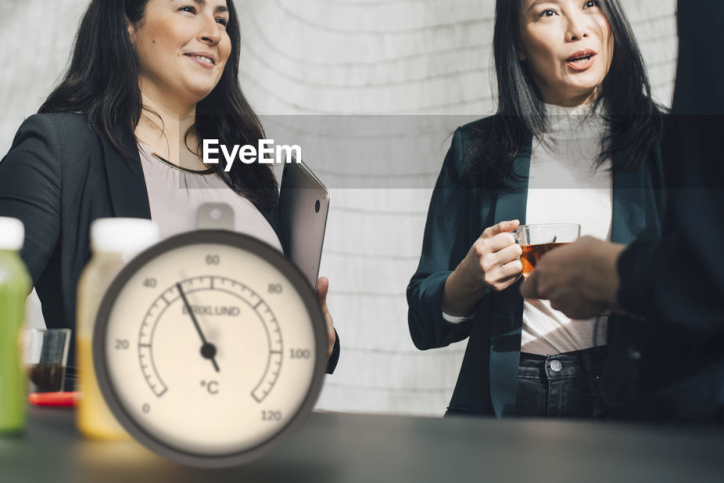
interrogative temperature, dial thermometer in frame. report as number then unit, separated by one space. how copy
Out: 48 °C
